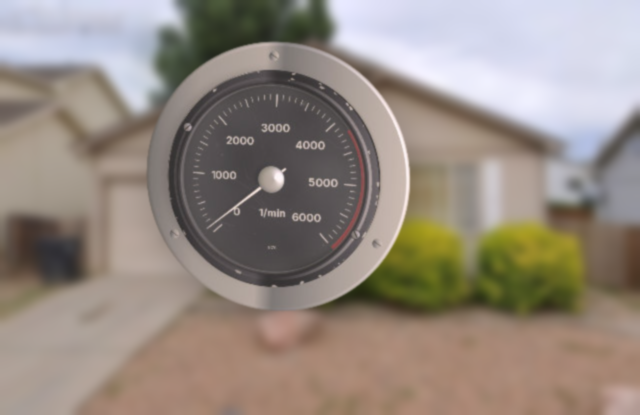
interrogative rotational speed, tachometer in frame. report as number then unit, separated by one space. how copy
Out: 100 rpm
